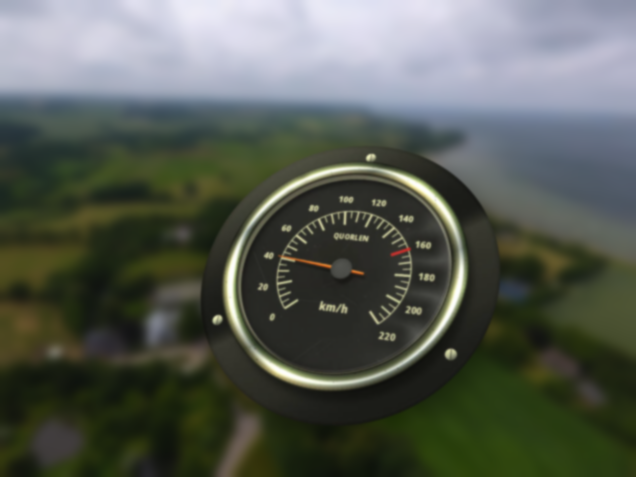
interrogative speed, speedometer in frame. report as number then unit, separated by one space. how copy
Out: 40 km/h
